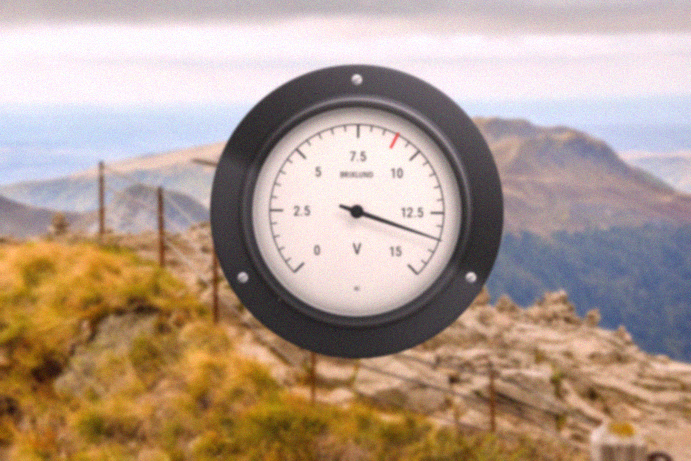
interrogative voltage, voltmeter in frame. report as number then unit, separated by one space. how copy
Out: 13.5 V
